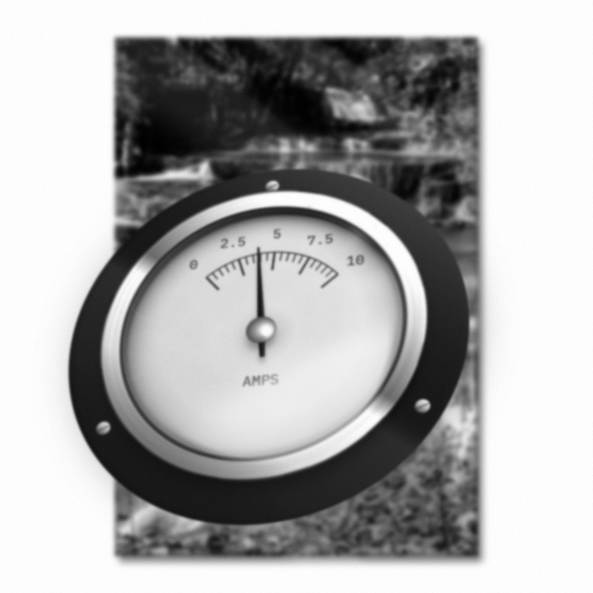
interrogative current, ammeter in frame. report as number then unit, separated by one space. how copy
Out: 4 A
